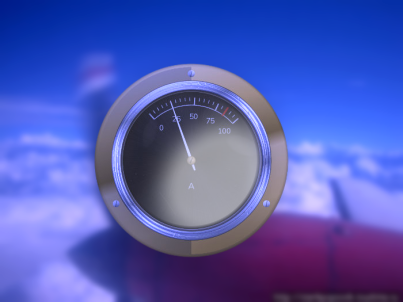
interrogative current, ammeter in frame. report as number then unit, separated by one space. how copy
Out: 25 A
